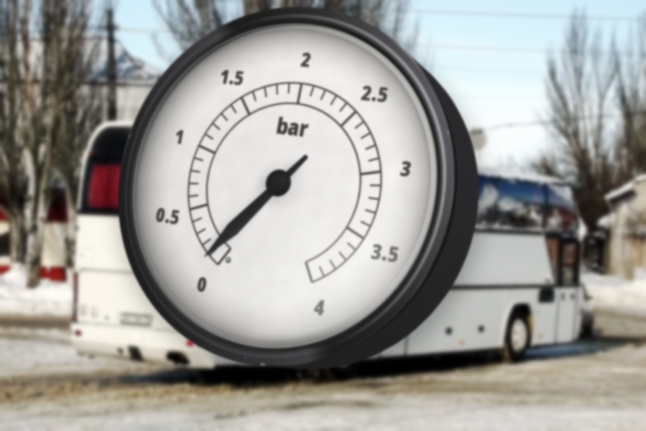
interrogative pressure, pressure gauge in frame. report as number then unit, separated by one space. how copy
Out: 0.1 bar
